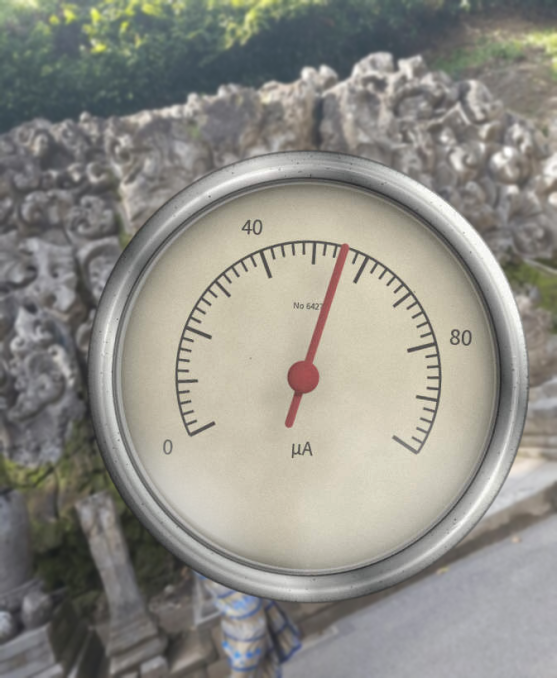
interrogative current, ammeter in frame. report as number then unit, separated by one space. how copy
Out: 56 µA
